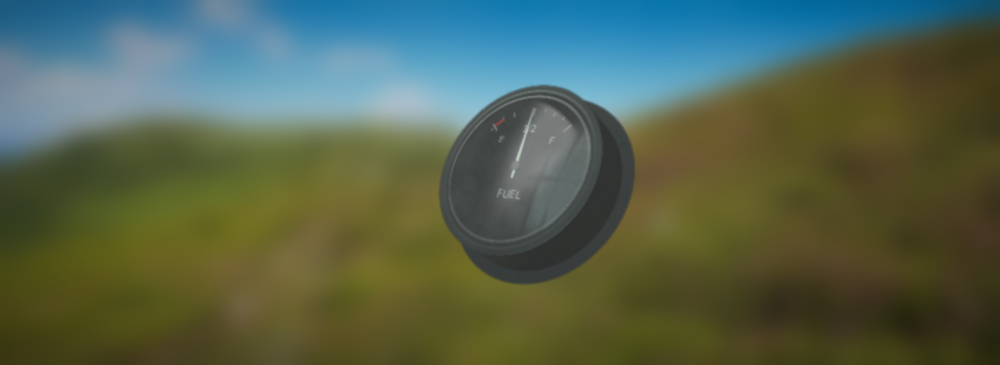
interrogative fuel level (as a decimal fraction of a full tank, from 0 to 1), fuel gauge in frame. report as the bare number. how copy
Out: 0.5
